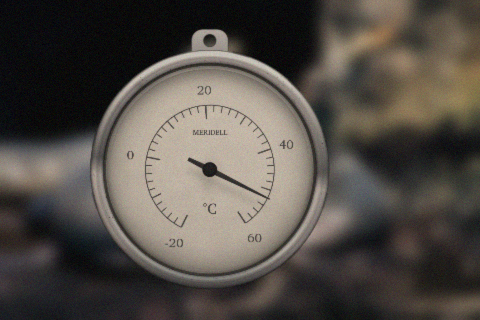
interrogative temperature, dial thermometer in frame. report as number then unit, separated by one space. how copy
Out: 52 °C
